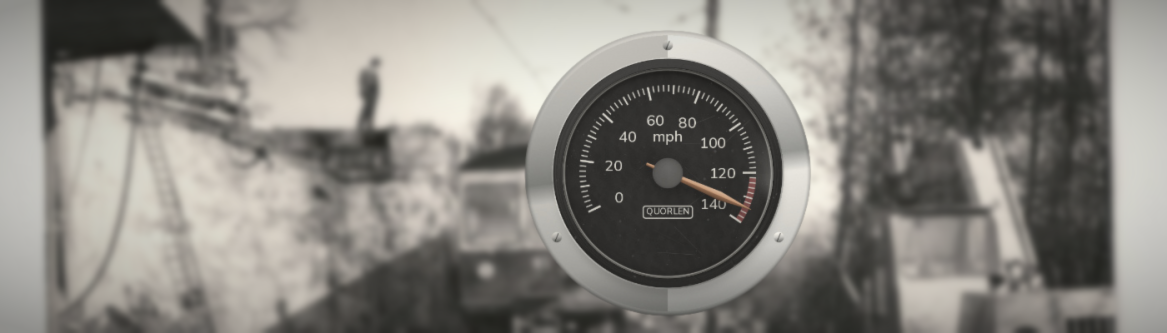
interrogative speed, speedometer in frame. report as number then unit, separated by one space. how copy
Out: 134 mph
